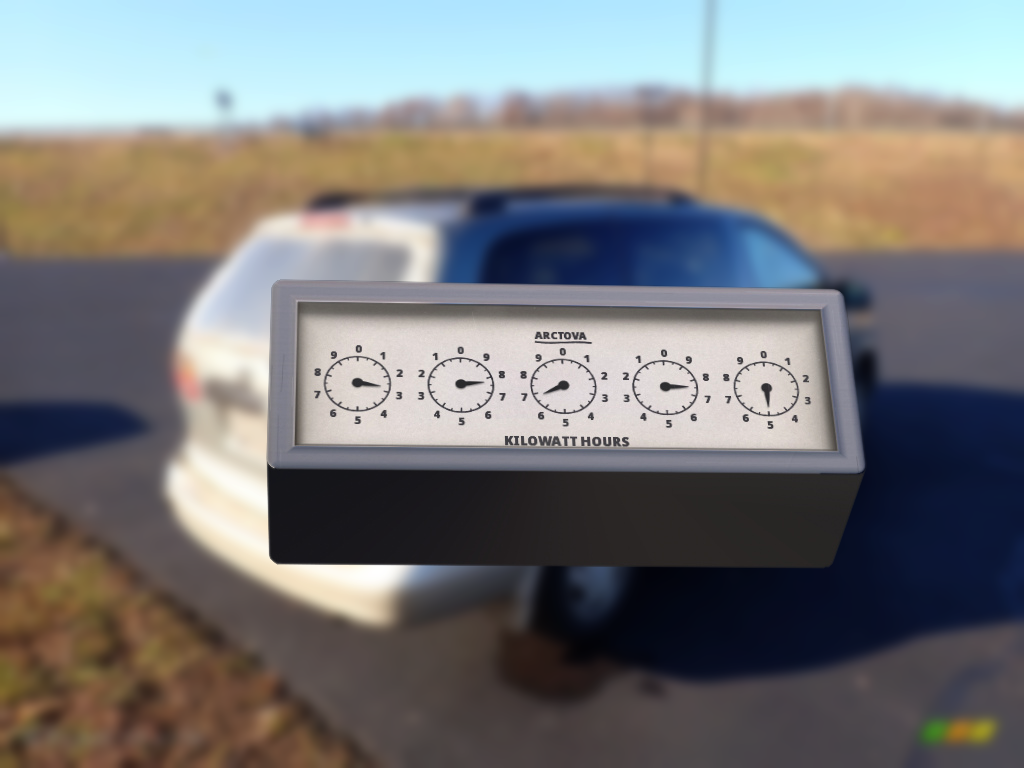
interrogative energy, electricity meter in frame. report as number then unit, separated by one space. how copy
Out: 27675 kWh
